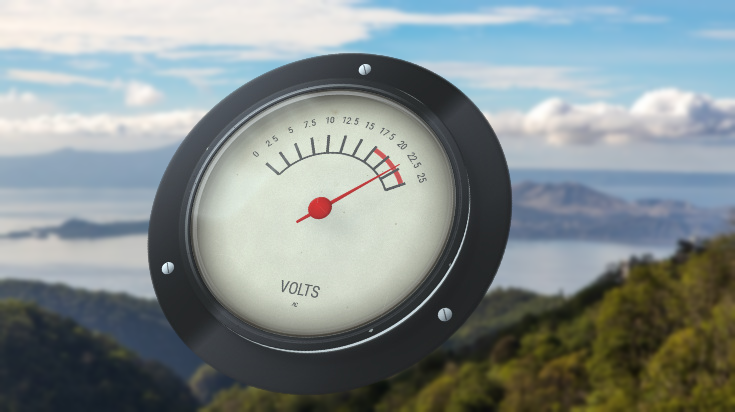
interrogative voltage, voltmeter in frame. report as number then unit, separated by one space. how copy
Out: 22.5 V
